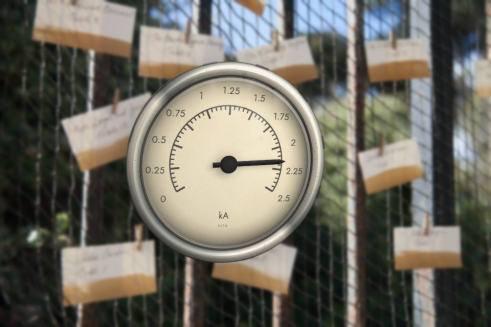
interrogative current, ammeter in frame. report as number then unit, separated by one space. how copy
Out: 2.15 kA
